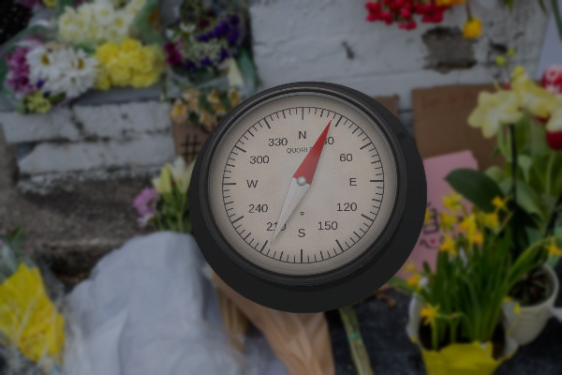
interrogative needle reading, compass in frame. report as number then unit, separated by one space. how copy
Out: 25 °
